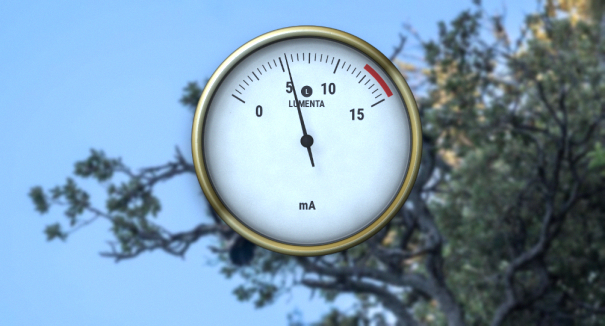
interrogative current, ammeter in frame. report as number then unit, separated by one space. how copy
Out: 5.5 mA
